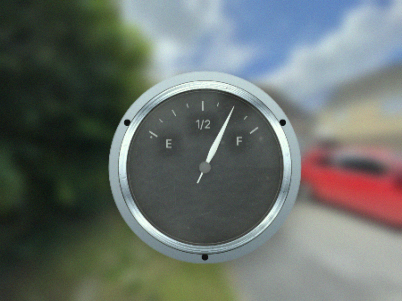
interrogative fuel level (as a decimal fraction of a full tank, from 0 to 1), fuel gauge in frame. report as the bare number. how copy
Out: 0.75
